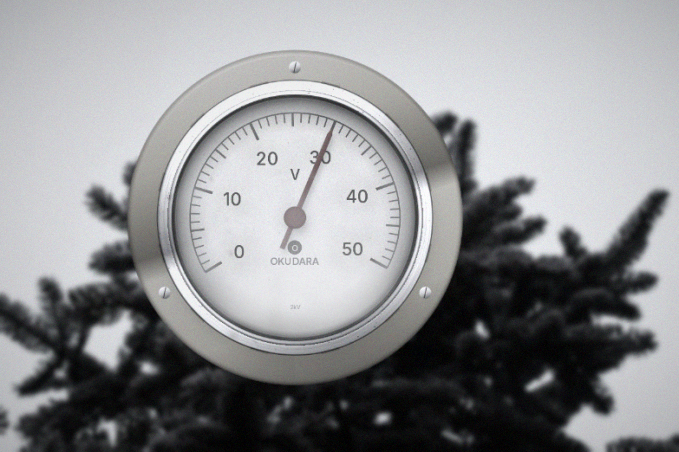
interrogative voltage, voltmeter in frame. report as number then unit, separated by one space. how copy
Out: 30 V
